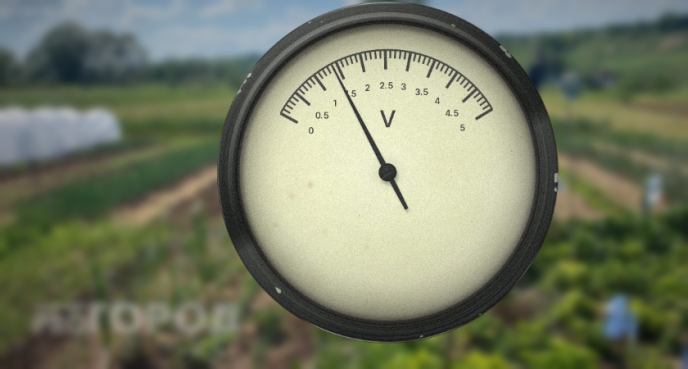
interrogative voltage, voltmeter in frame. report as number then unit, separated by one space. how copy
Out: 1.4 V
